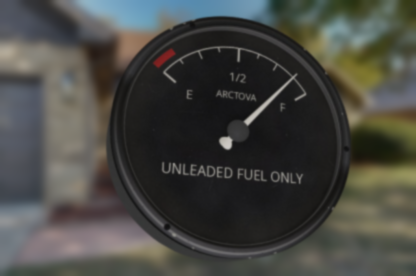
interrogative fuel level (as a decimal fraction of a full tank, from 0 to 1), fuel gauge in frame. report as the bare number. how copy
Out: 0.875
